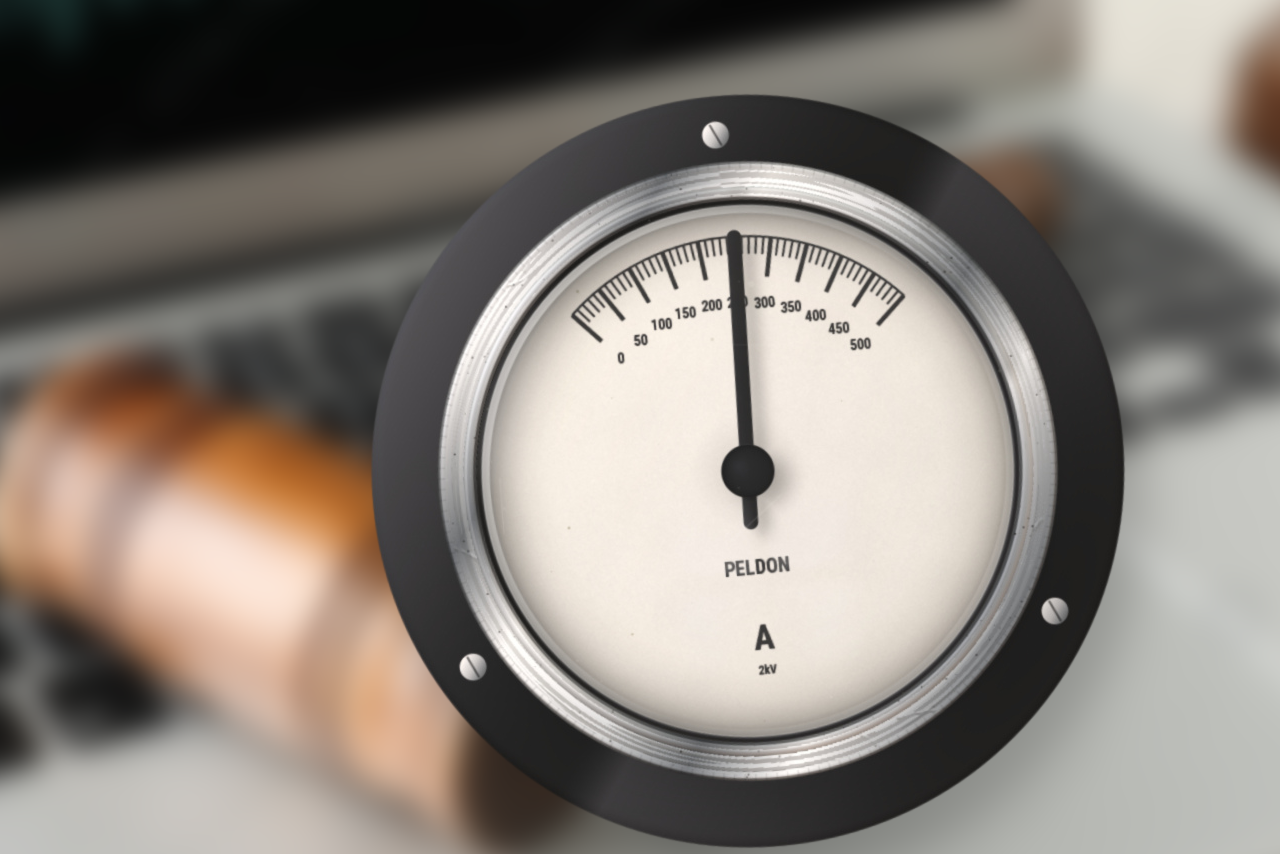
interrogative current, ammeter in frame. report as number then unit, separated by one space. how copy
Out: 250 A
